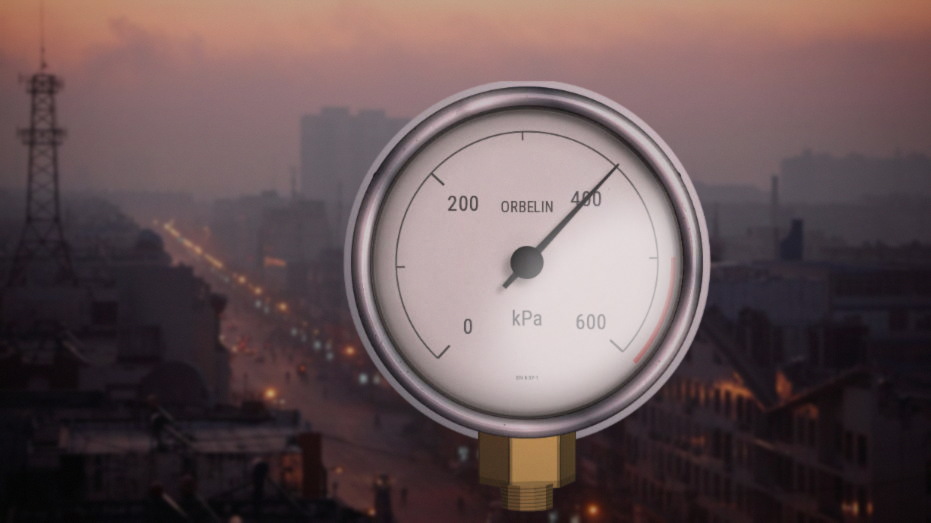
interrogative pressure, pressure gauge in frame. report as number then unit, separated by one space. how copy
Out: 400 kPa
